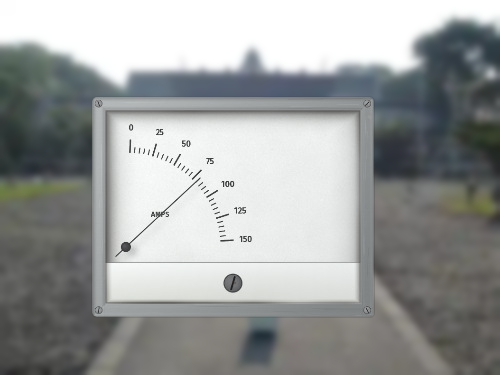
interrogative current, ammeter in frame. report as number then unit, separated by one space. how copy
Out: 80 A
